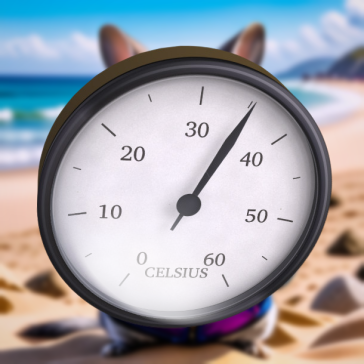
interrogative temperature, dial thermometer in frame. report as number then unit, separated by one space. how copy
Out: 35 °C
